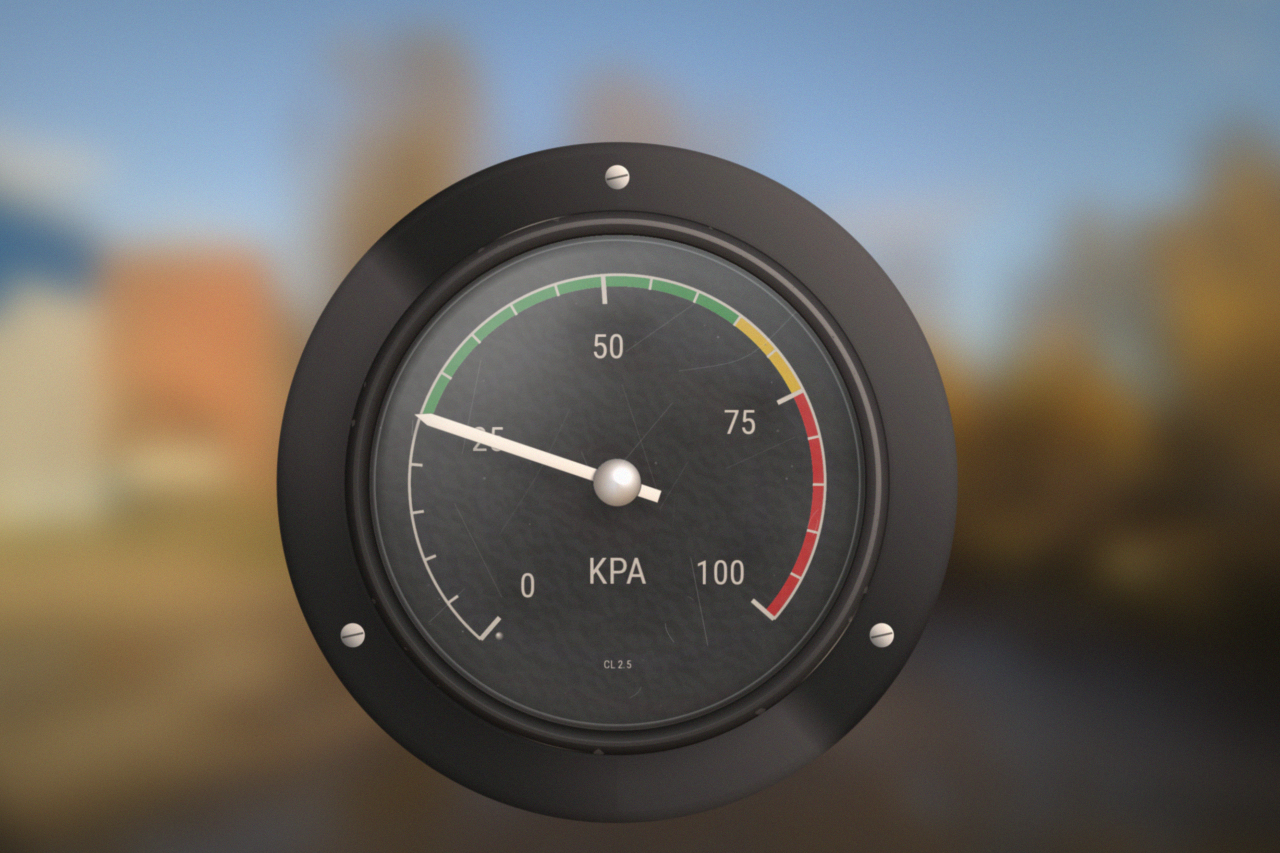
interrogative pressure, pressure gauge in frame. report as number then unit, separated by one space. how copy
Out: 25 kPa
